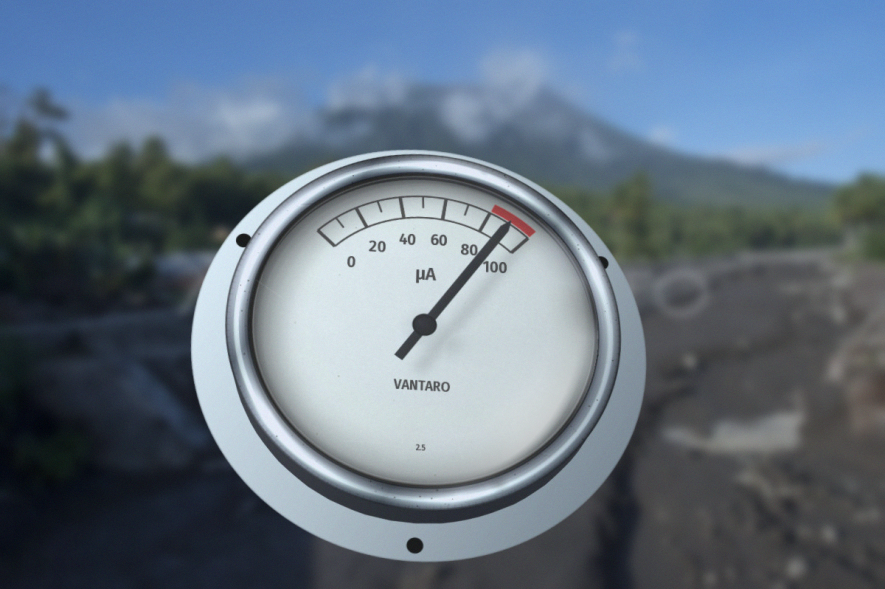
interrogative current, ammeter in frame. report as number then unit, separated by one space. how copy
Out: 90 µA
